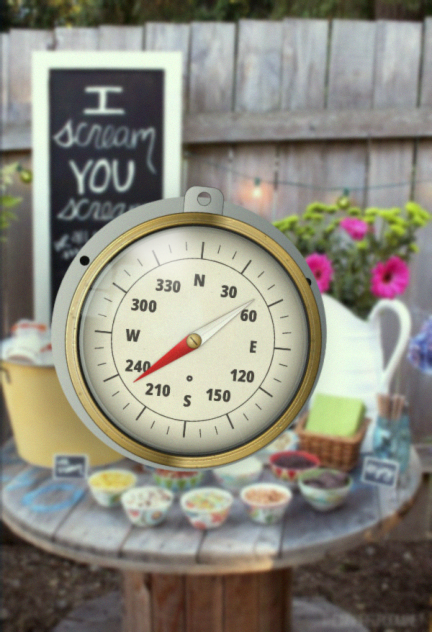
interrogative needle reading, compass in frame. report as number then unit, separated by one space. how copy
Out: 230 °
